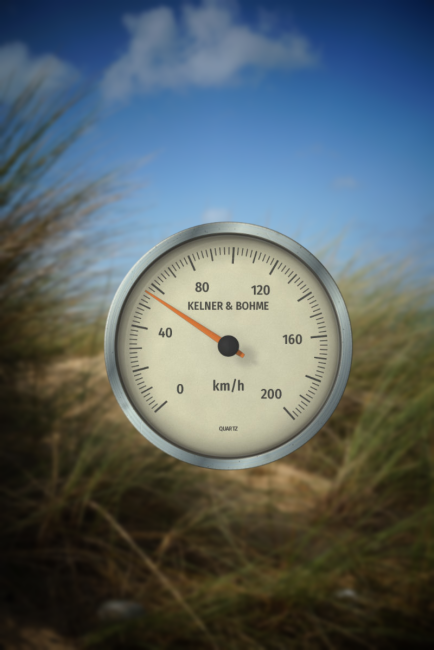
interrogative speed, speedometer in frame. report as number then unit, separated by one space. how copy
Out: 56 km/h
